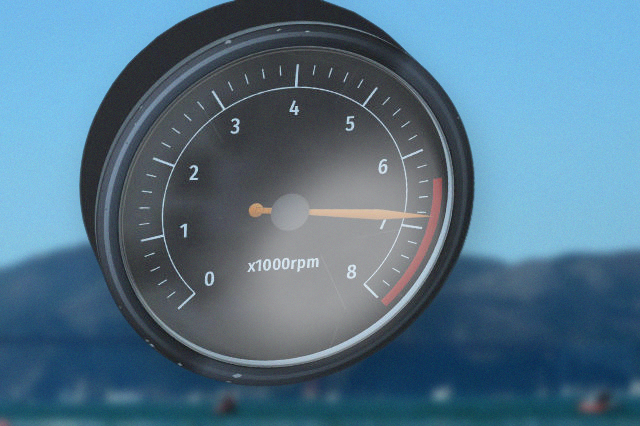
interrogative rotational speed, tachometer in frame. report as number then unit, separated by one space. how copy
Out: 6800 rpm
